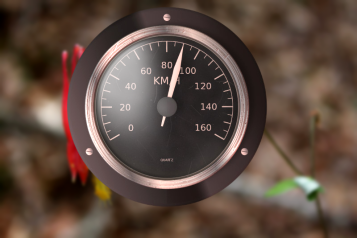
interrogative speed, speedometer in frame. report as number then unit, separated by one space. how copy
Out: 90 km/h
